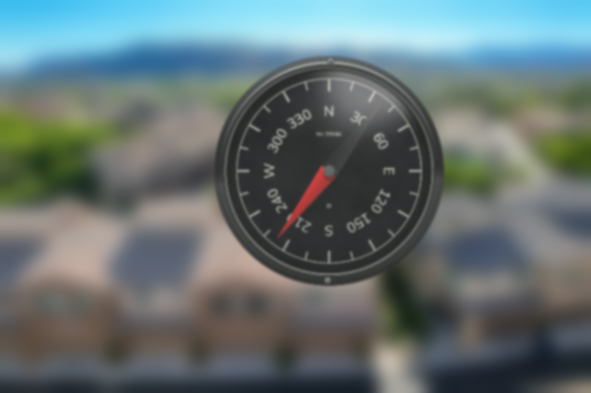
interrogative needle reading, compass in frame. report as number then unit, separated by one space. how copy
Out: 217.5 °
